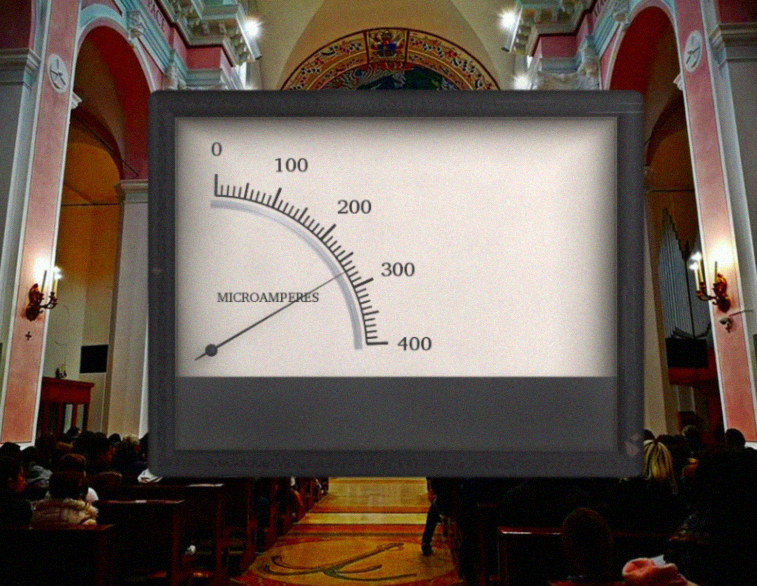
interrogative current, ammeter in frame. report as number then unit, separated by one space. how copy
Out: 270 µA
